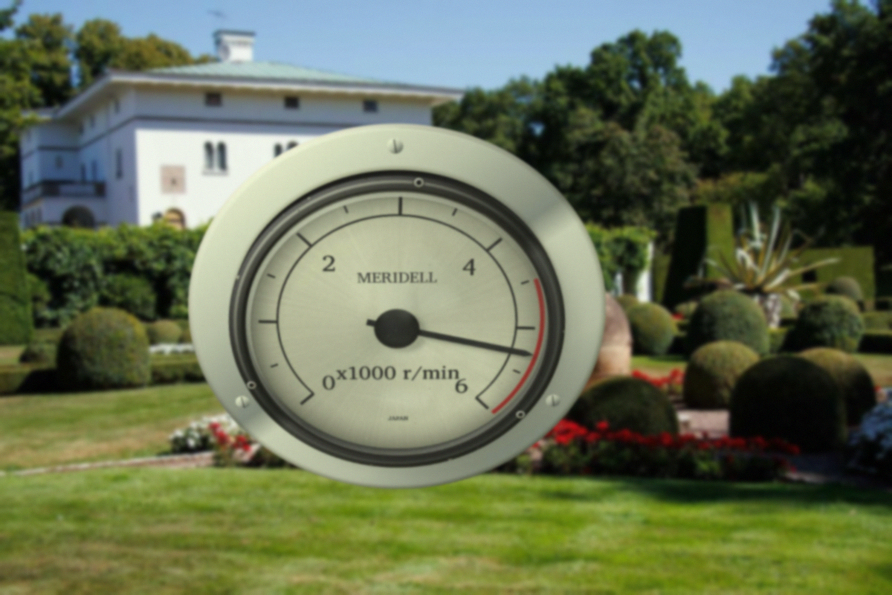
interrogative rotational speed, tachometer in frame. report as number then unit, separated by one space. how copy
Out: 5250 rpm
